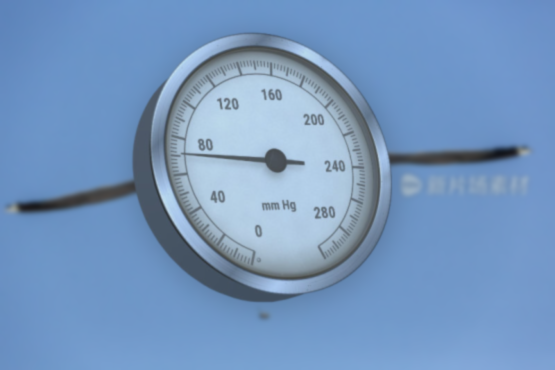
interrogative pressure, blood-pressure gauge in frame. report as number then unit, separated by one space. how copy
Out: 70 mmHg
